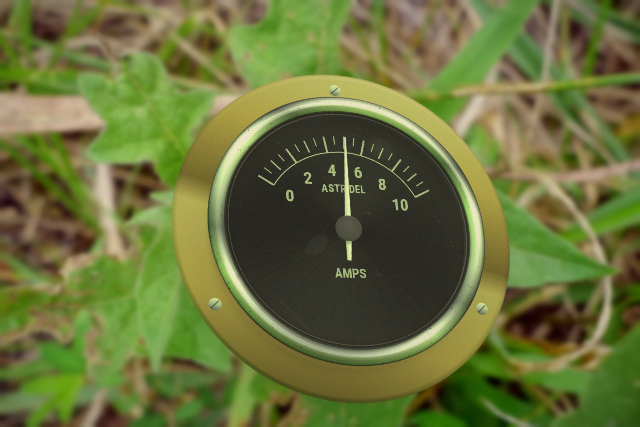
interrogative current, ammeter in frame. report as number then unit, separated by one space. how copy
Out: 5 A
